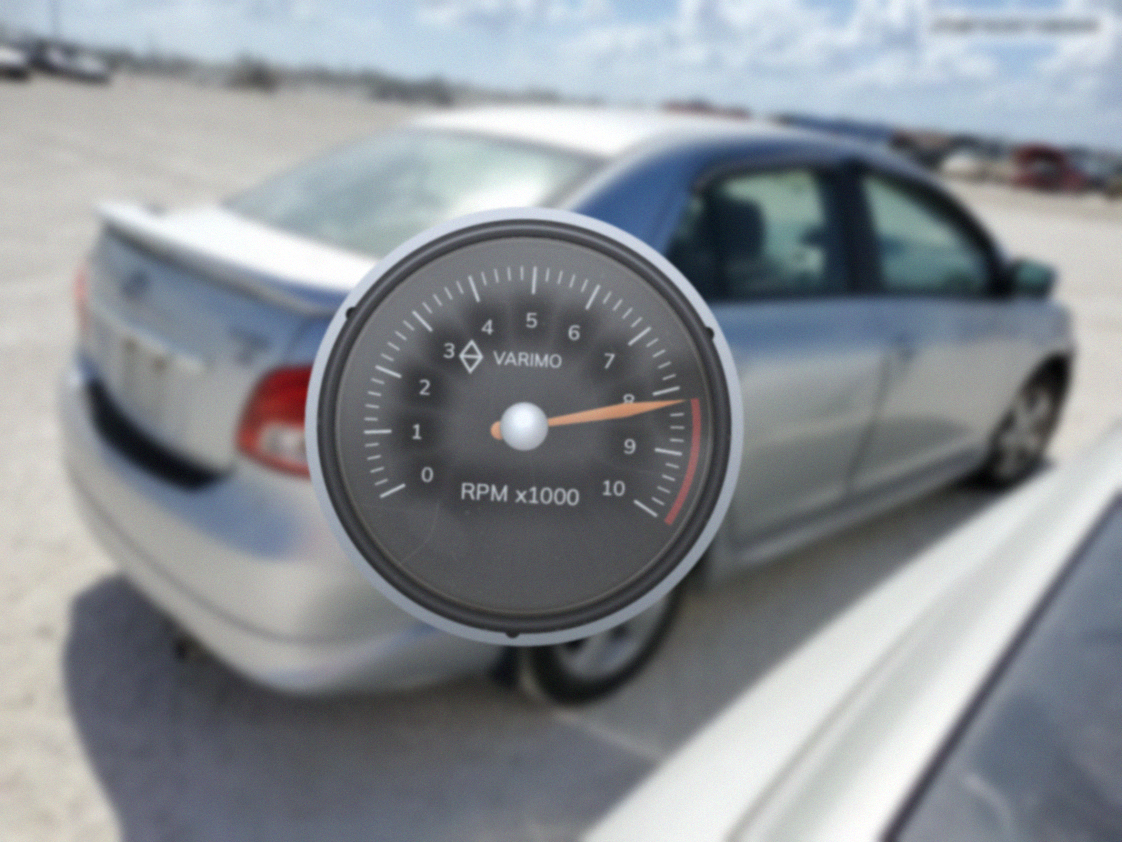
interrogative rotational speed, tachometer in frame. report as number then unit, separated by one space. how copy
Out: 8200 rpm
